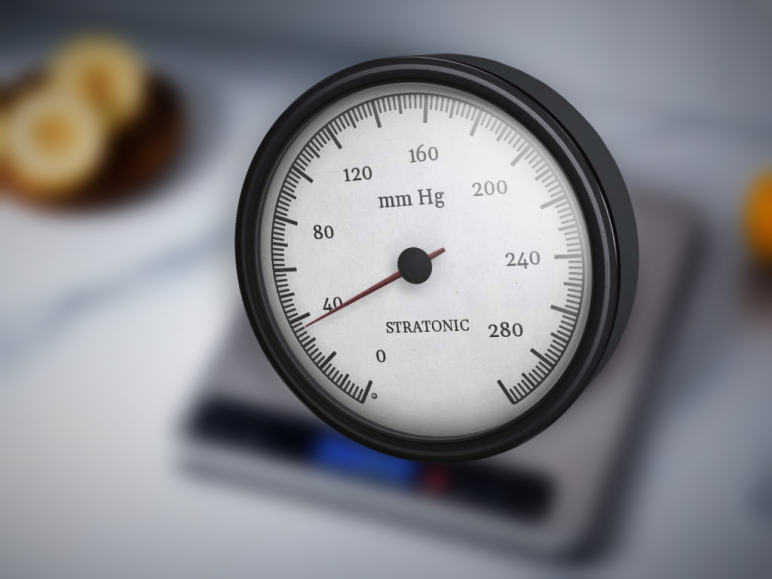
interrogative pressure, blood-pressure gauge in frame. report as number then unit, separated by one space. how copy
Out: 36 mmHg
